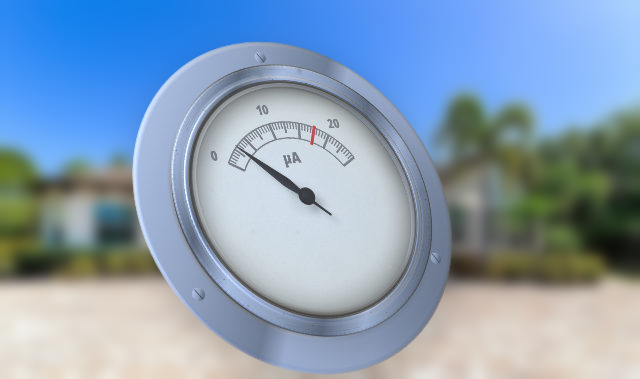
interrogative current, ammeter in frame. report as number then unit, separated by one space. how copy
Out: 2.5 µA
